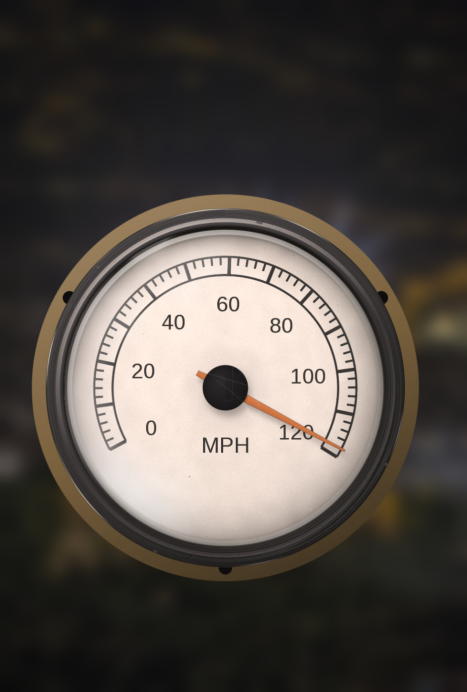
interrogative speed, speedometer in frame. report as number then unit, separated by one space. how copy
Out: 118 mph
